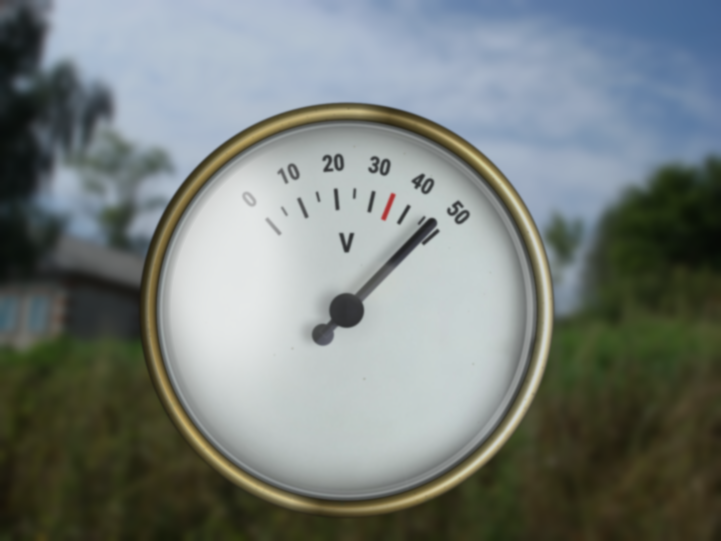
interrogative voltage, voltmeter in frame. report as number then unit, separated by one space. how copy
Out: 47.5 V
